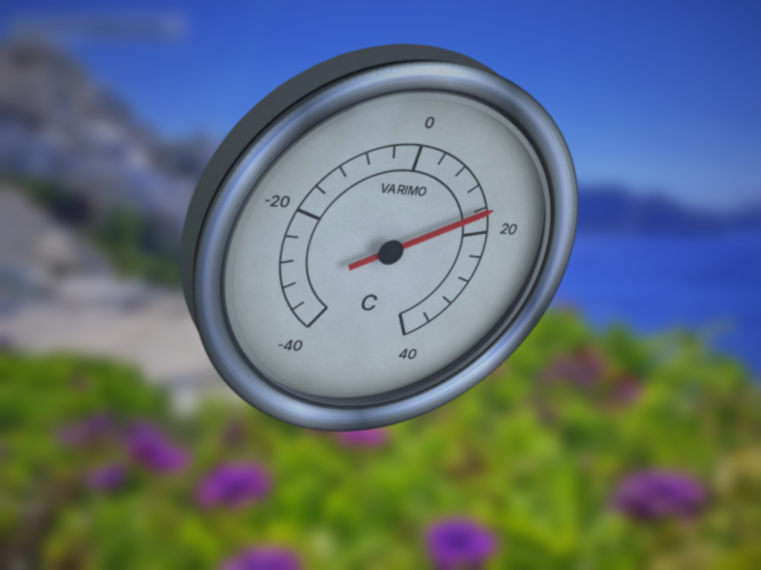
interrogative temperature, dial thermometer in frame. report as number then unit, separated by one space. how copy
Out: 16 °C
